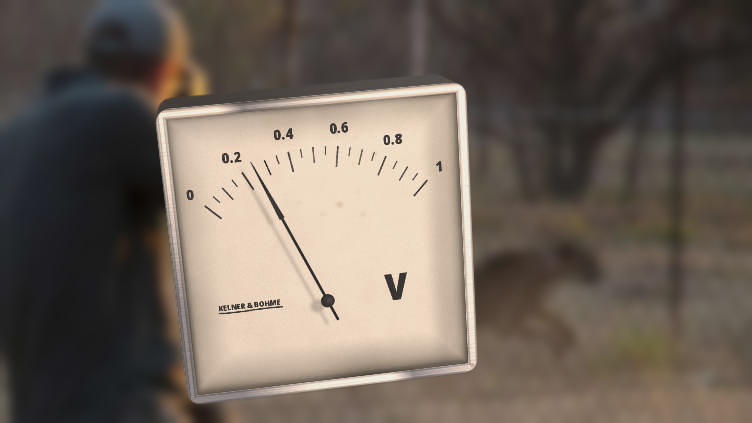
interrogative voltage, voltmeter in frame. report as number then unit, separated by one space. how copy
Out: 0.25 V
